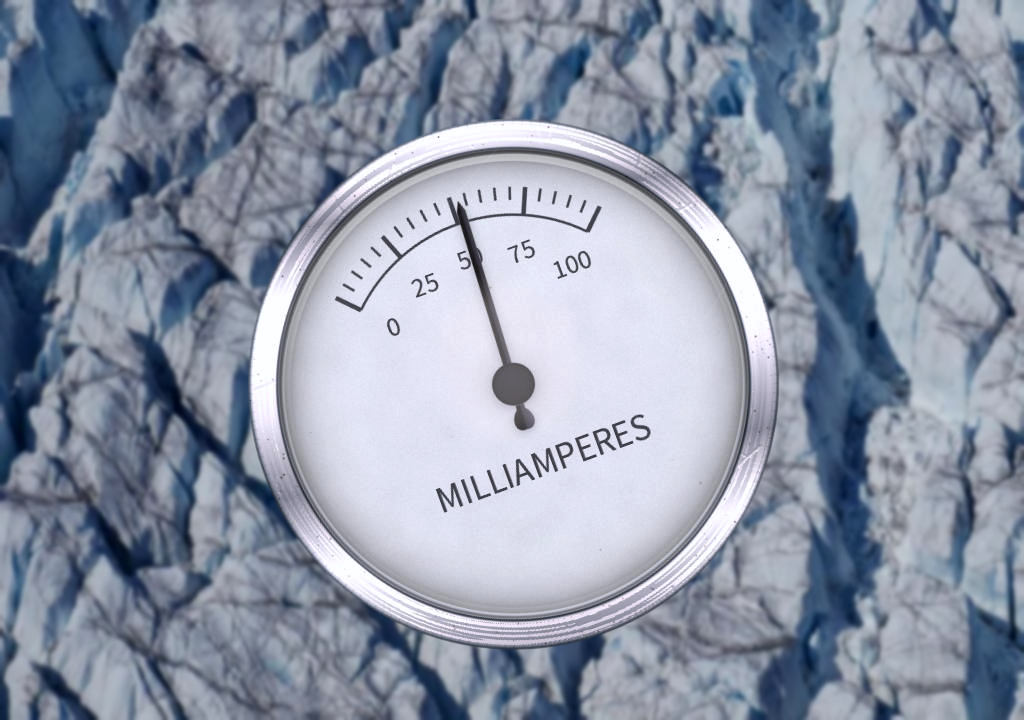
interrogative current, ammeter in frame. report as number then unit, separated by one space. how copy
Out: 52.5 mA
